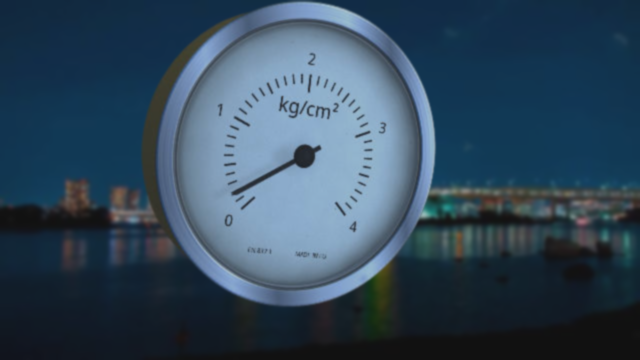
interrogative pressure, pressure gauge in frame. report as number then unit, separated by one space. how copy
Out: 0.2 kg/cm²
